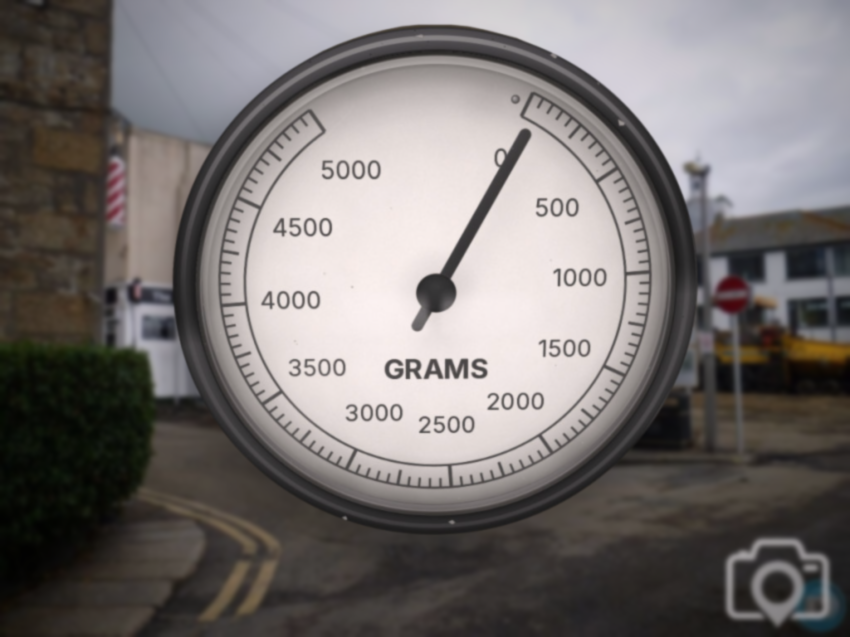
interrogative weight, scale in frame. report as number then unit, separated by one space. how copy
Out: 50 g
